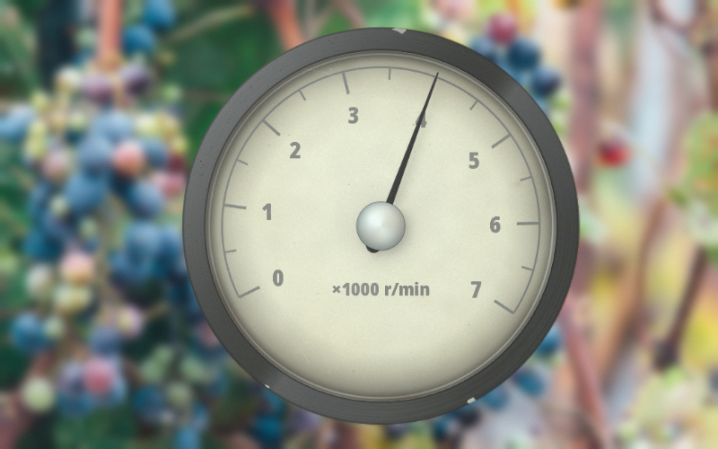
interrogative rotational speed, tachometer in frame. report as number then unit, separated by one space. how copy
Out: 4000 rpm
